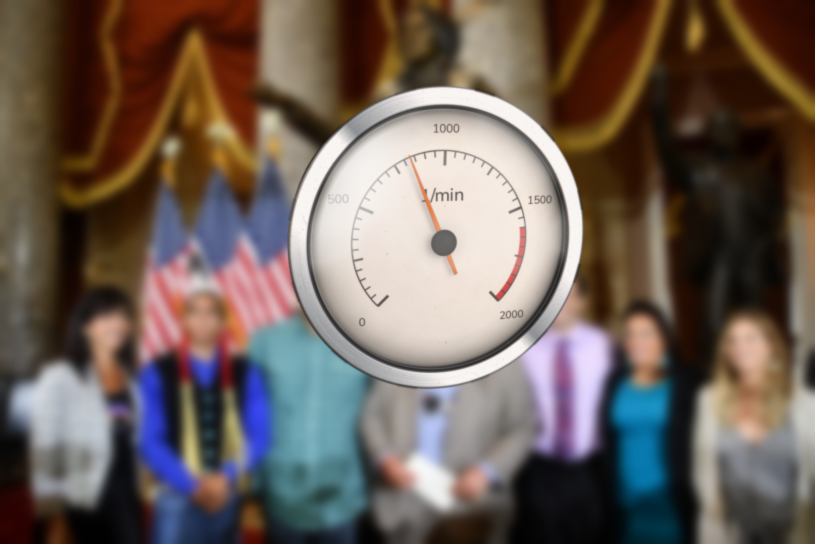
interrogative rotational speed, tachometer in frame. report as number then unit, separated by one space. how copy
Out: 825 rpm
